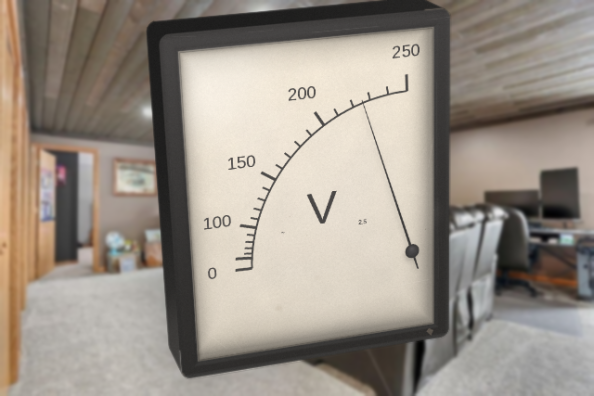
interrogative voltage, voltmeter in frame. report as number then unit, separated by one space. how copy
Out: 225 V
